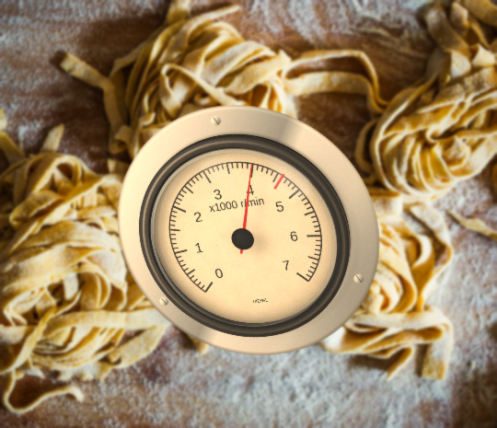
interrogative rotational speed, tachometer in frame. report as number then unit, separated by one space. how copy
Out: 4000 rpm
